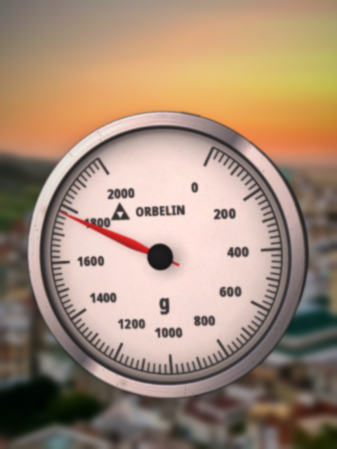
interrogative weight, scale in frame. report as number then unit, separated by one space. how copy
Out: 1780 g
